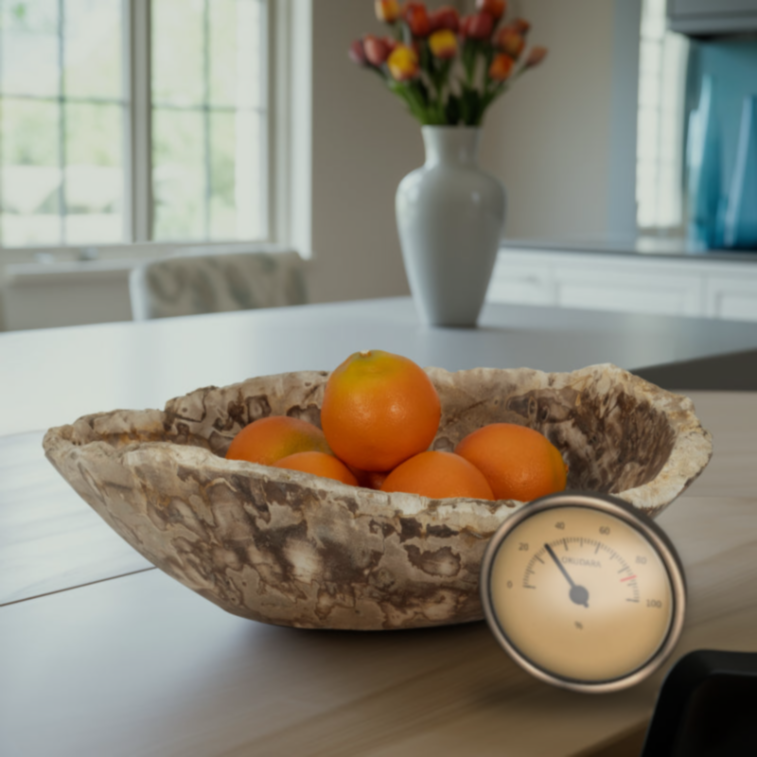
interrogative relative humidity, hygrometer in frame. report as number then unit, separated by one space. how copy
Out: 30 %
